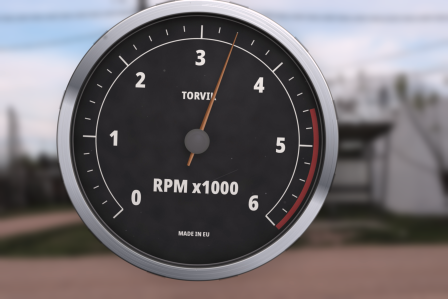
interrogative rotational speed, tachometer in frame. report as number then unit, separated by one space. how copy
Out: 3400 rpm
